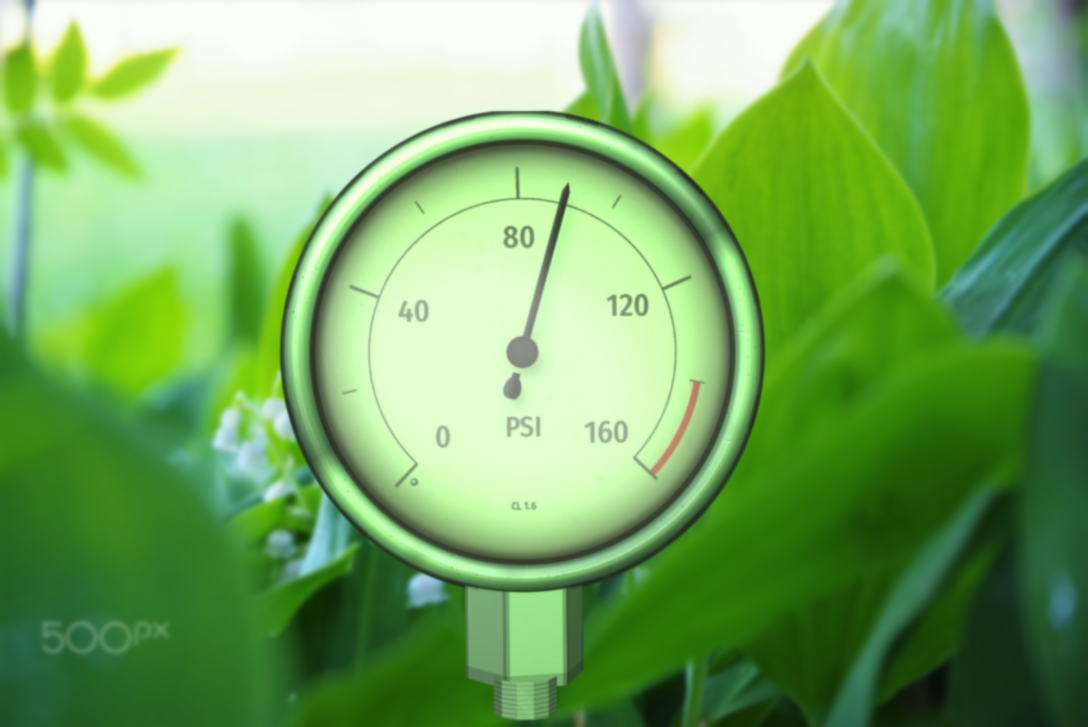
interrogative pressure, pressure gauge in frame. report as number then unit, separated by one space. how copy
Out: 90 psi
